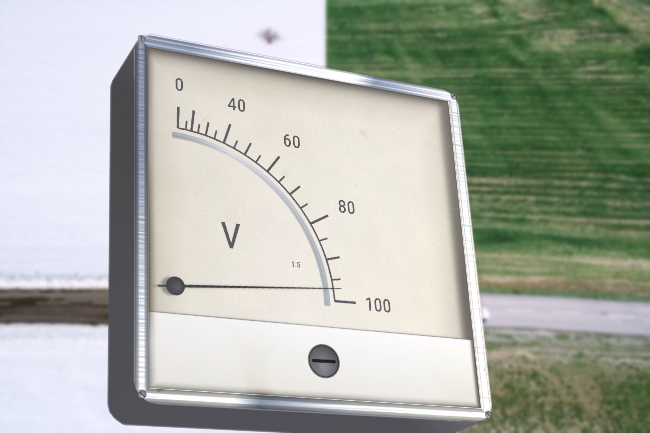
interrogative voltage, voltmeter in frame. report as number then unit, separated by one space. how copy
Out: 97.5 V
